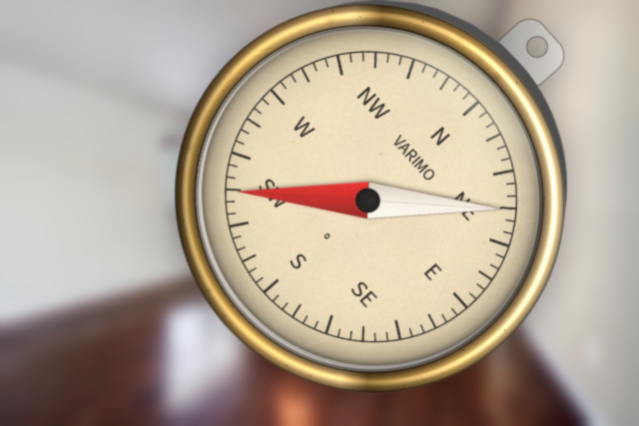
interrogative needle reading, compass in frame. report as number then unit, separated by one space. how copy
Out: 225 °
